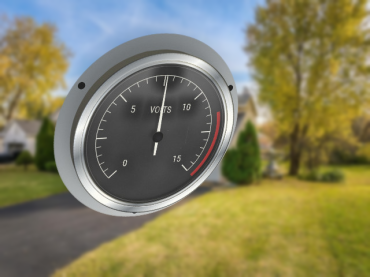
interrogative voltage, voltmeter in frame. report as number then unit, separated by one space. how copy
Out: 7.5 V
